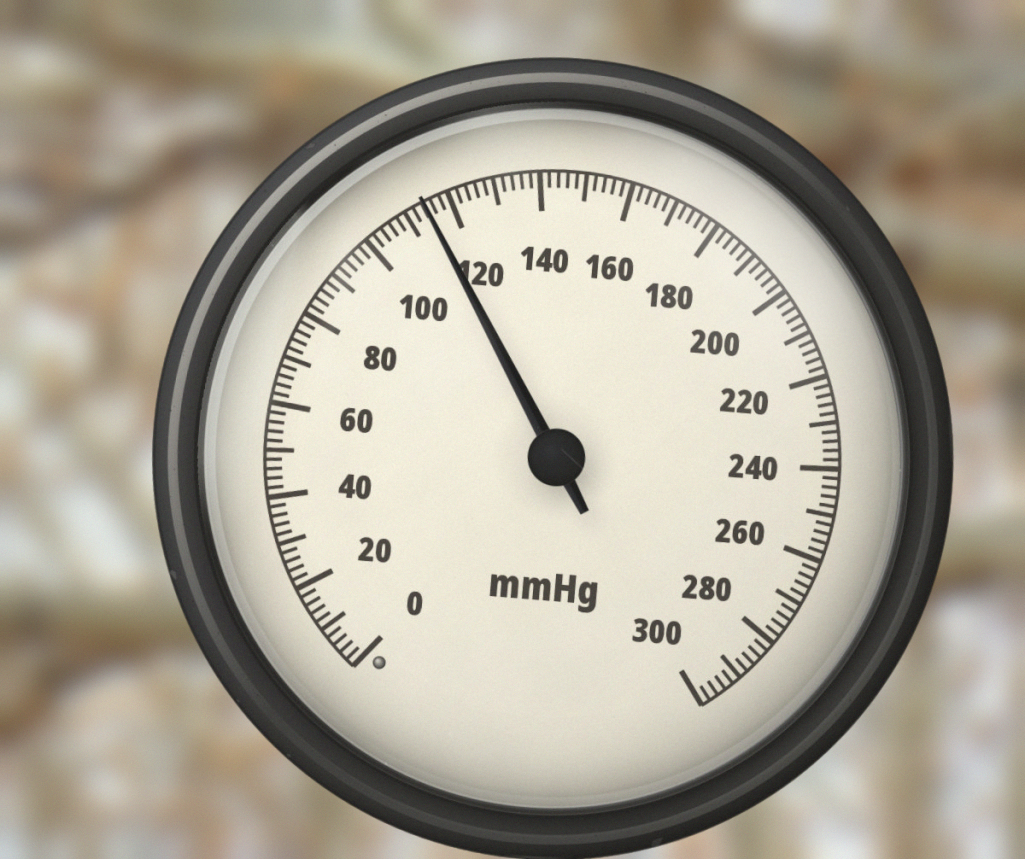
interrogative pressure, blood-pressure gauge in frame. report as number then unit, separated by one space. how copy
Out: 114 mmHg
